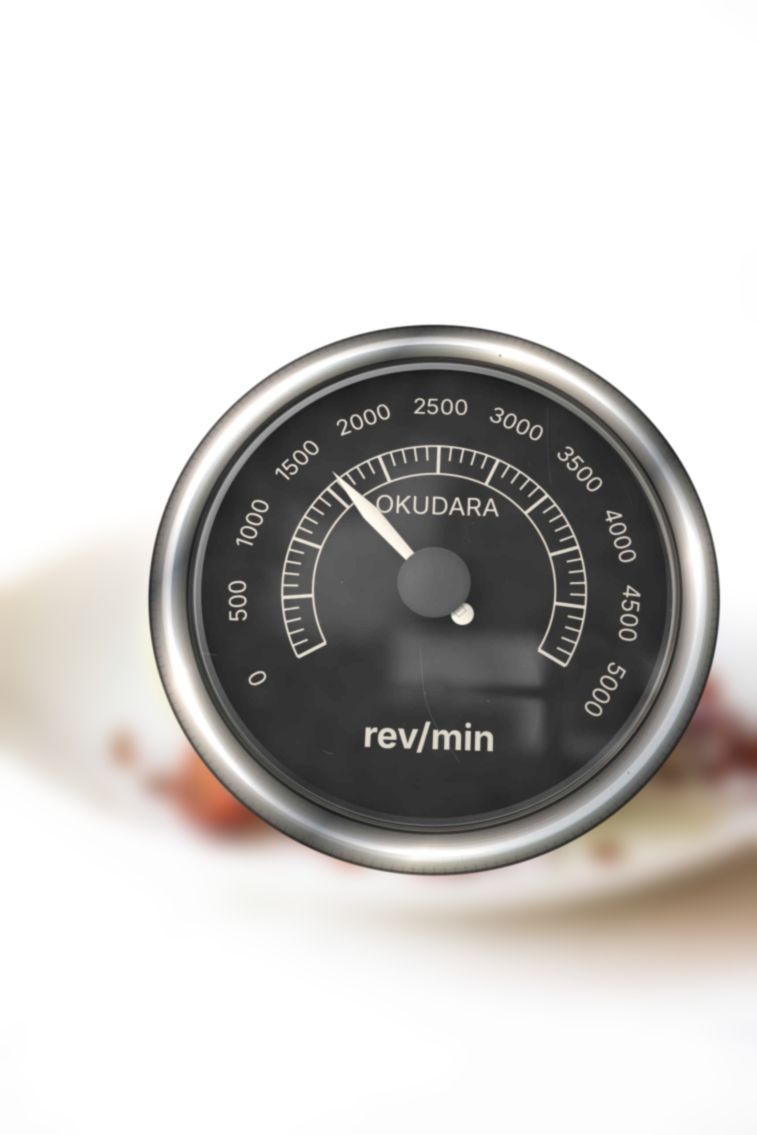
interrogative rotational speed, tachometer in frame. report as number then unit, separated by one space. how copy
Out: 1600 rpm
